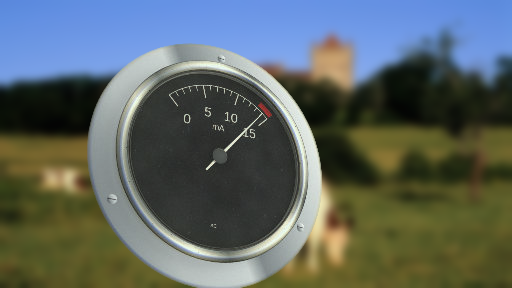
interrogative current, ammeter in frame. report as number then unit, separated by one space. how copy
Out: 14 mA
